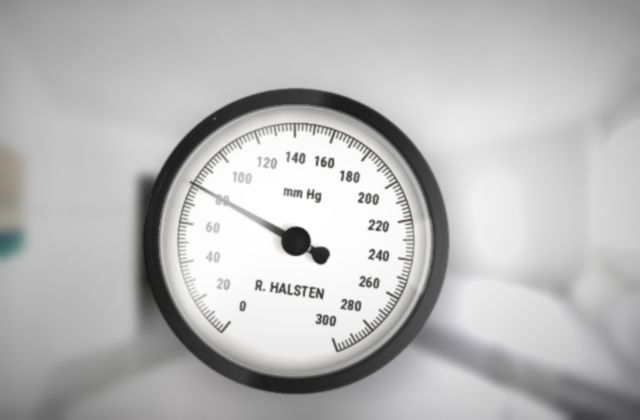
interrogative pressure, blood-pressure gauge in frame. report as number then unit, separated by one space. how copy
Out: 80 mmHg
